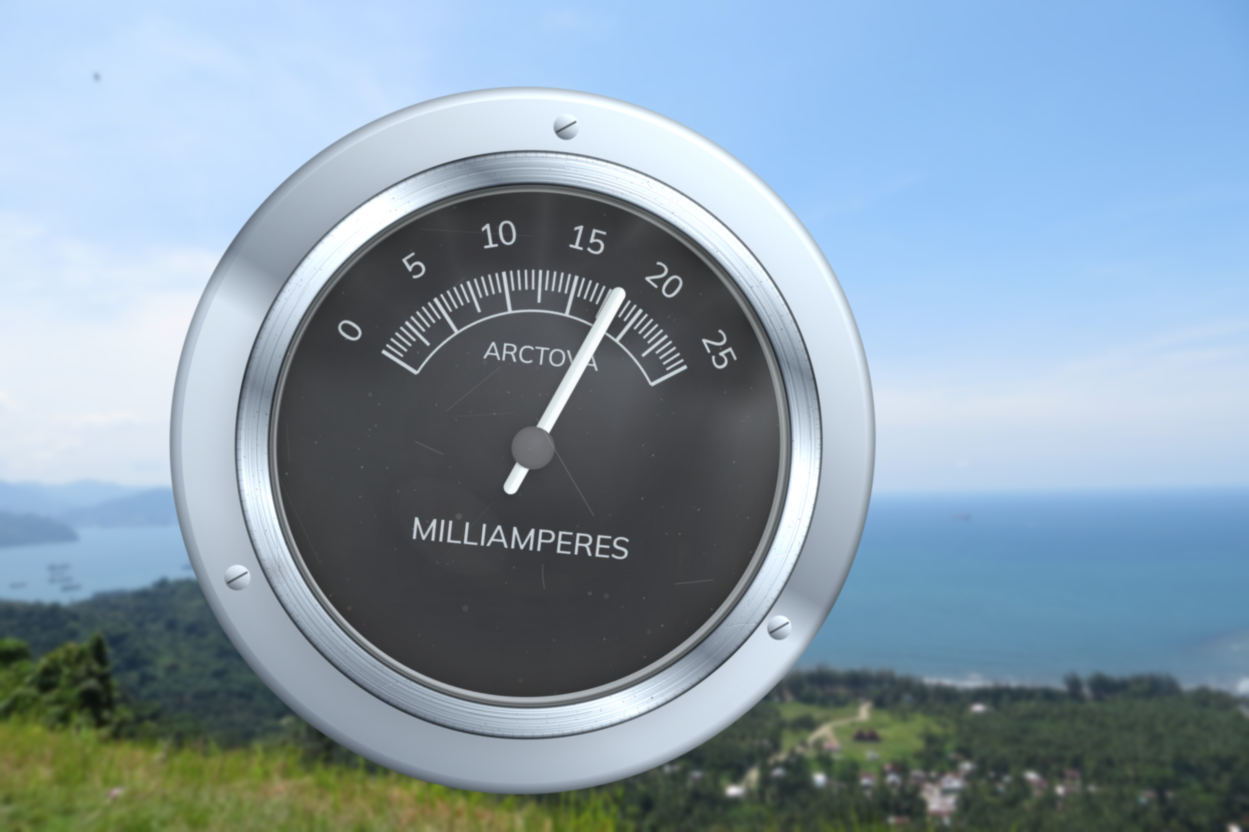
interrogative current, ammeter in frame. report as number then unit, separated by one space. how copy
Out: 18 mA
